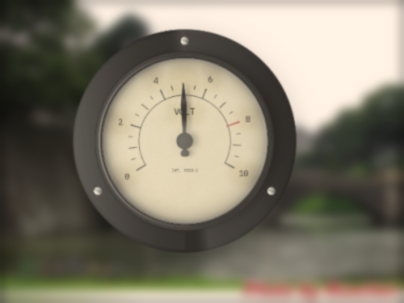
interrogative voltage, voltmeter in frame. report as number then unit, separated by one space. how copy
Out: 5 V
